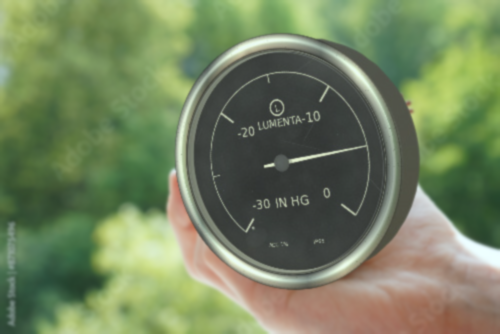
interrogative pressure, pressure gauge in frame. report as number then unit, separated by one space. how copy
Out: -5 inHg
